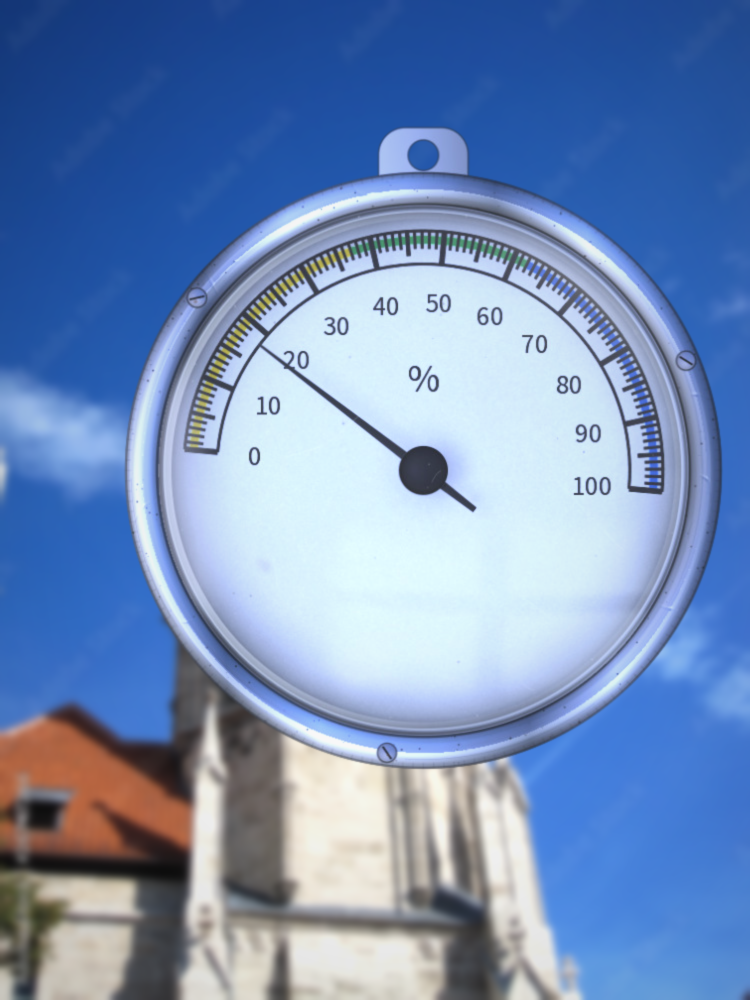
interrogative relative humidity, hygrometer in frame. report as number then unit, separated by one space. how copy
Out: 18 %
